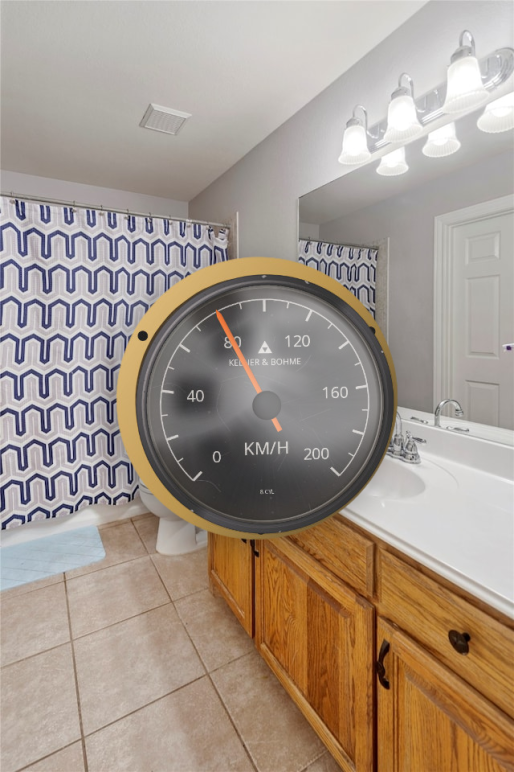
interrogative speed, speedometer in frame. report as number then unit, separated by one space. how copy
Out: 80 km/h
